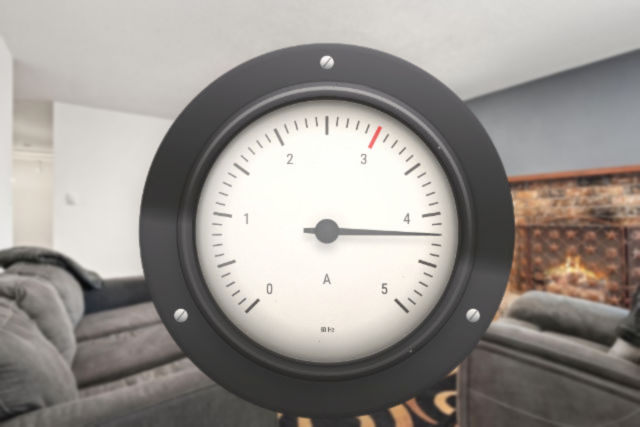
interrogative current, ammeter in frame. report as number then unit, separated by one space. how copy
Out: 4.2 A
